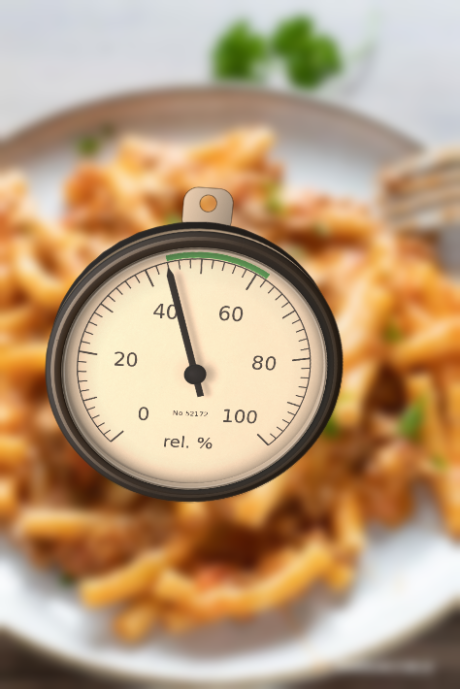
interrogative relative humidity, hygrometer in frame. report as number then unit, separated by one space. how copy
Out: 44 %
